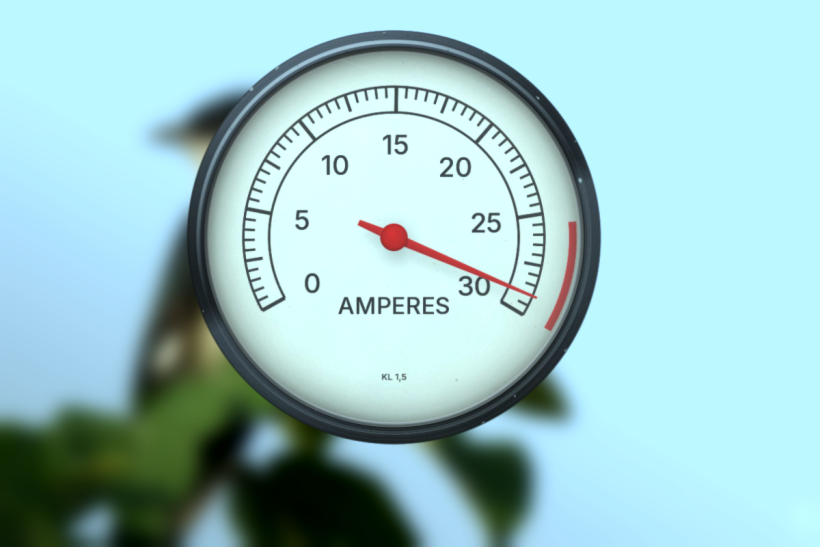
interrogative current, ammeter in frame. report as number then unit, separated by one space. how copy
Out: 29 A
